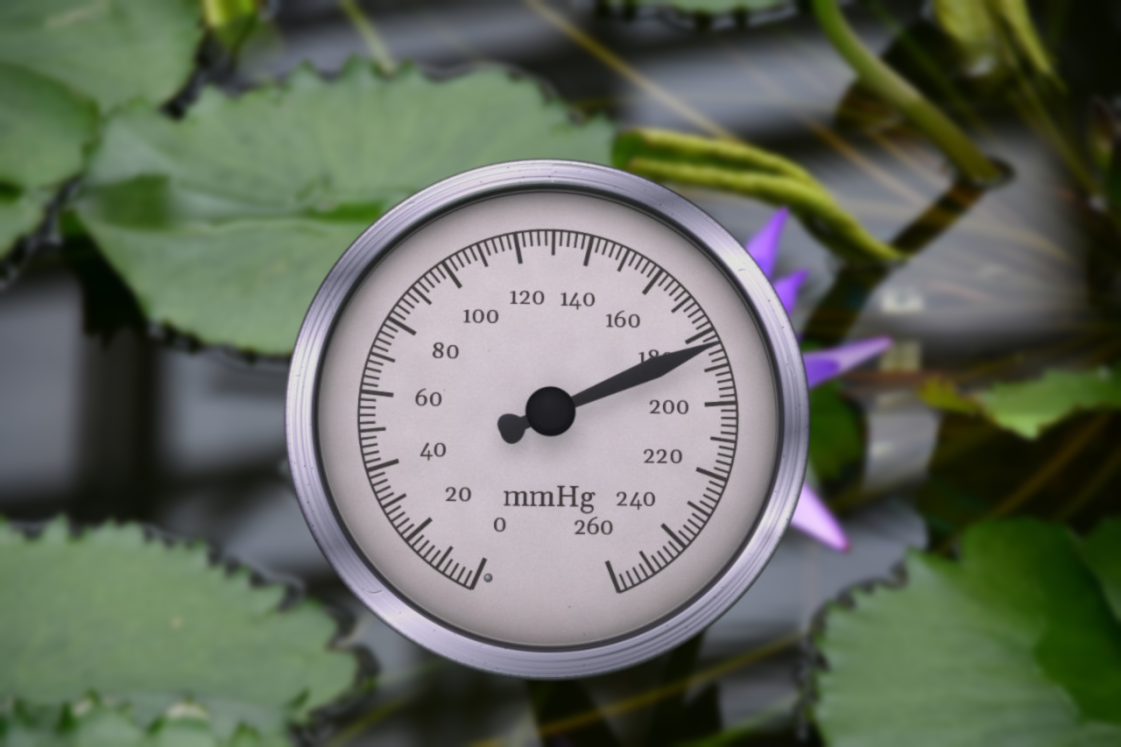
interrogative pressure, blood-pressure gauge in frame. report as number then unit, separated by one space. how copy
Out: 184 mmHg
